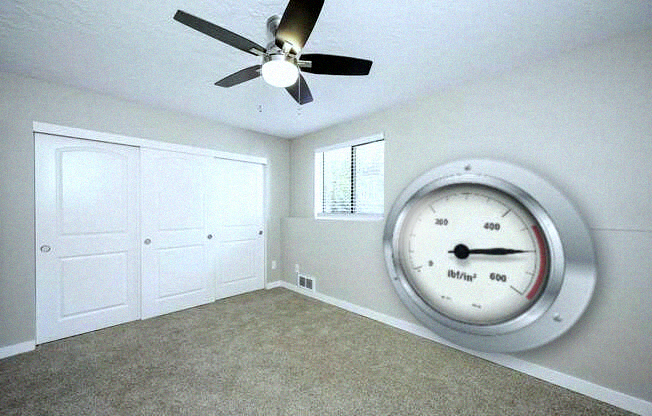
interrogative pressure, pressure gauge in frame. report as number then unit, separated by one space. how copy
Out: 500 psi
